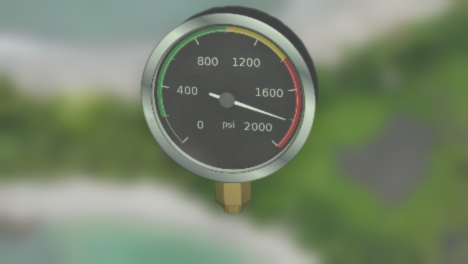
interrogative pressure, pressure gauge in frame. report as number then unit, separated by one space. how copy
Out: 1800 psi
